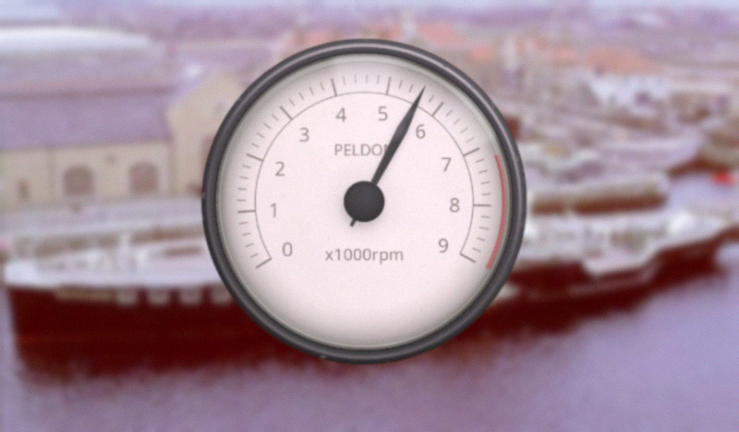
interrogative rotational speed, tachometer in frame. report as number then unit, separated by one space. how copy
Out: 5600 rpm
